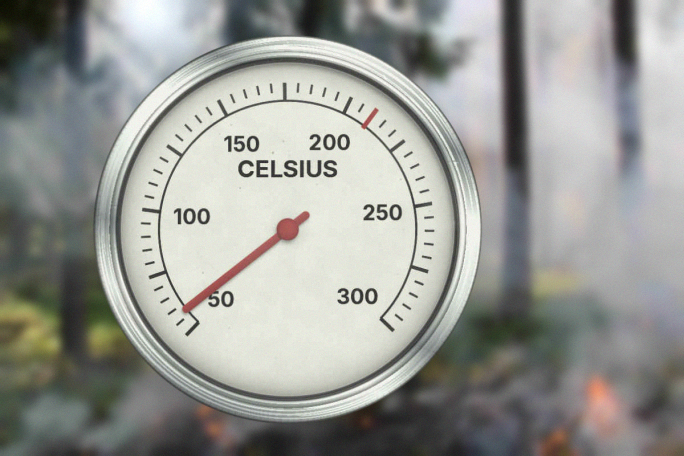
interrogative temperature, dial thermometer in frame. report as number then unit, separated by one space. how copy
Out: 57.5 °C
